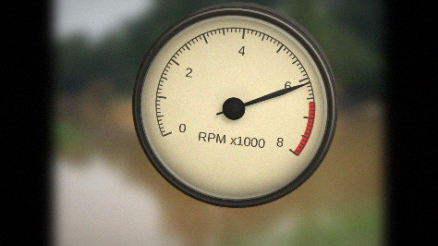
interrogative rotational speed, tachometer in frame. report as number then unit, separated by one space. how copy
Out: 6100 rpm
